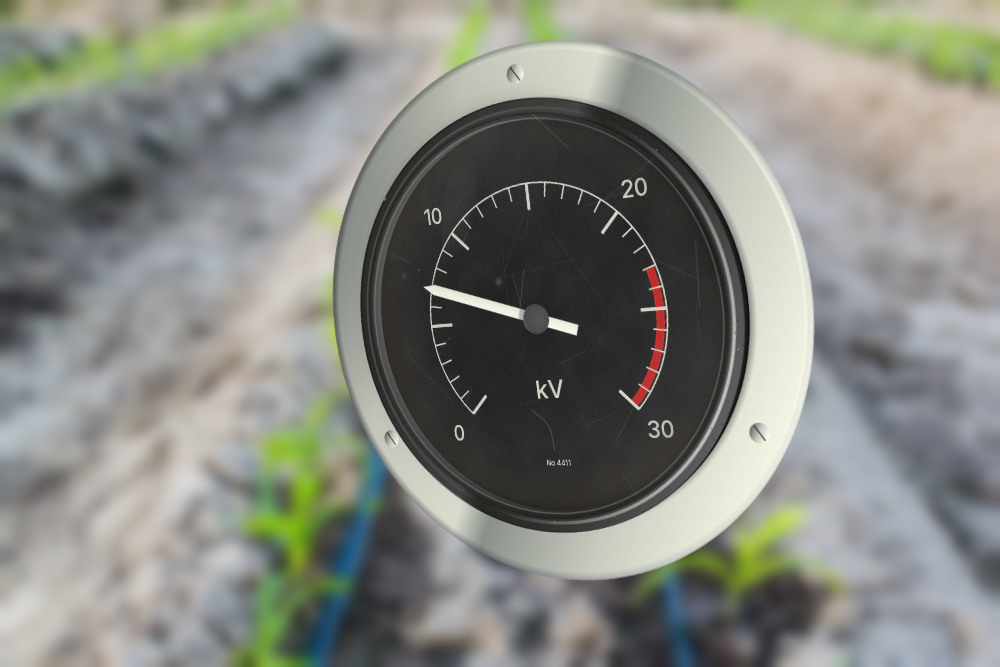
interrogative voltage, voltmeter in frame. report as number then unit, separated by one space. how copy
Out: 7 kV
